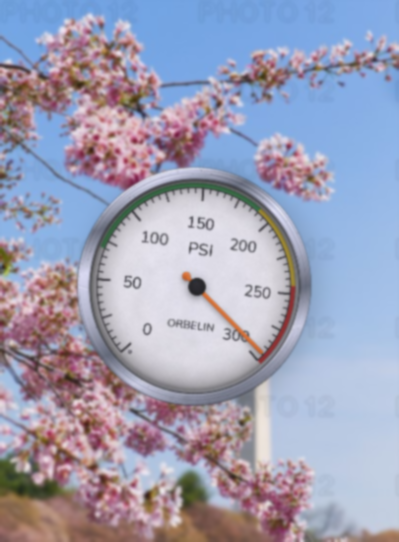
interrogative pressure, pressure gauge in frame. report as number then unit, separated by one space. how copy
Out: 295 psi
